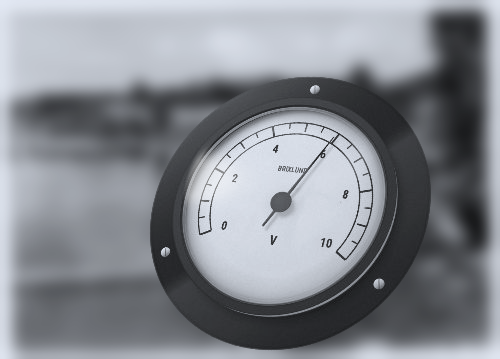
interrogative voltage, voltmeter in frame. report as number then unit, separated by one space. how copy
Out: 6 V
